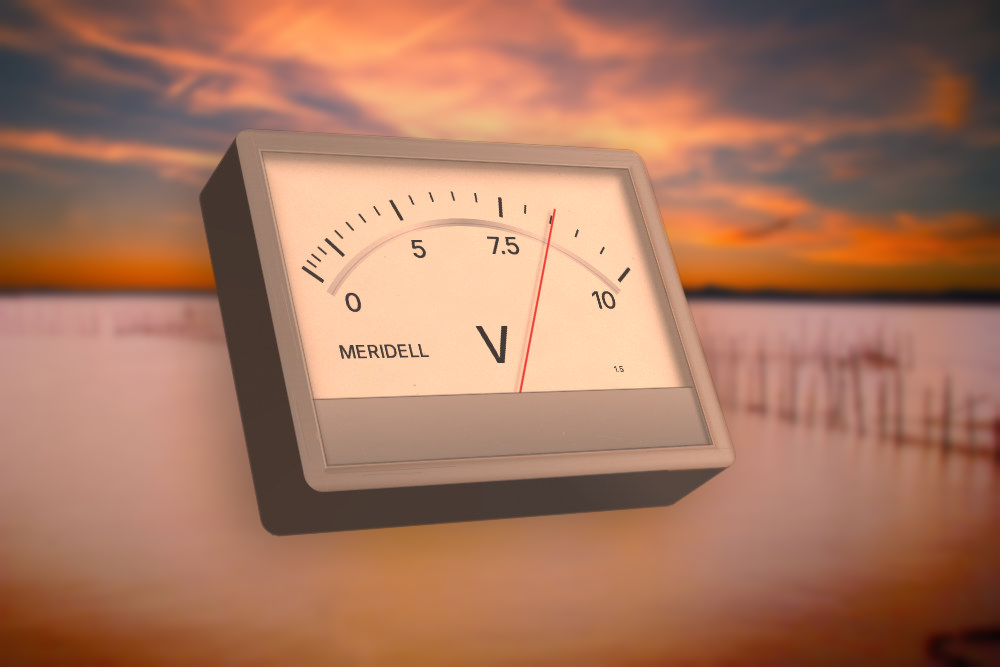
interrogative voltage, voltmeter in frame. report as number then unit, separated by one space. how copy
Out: 8.5 V
